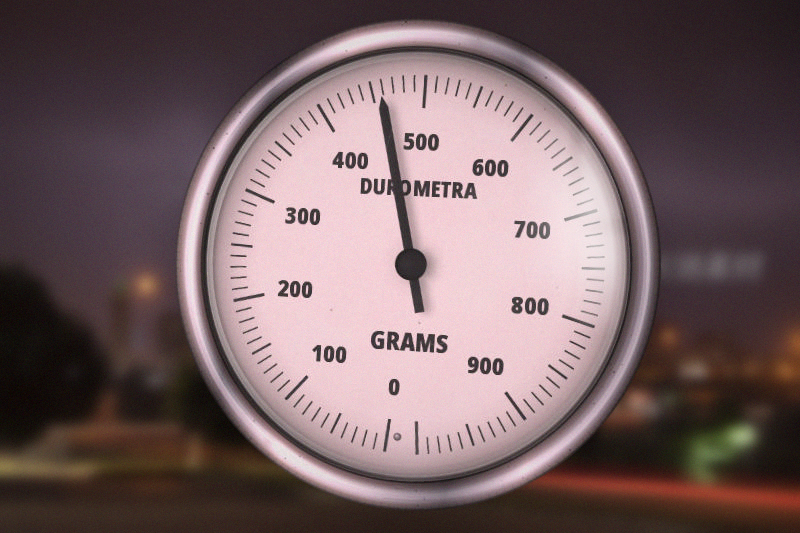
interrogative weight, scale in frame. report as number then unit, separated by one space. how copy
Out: 460 g
